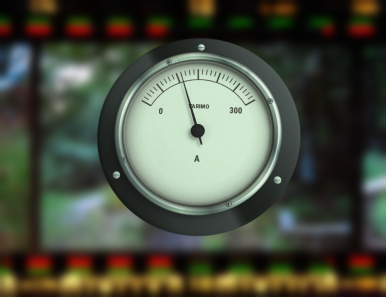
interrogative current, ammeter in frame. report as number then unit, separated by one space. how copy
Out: 110 A
